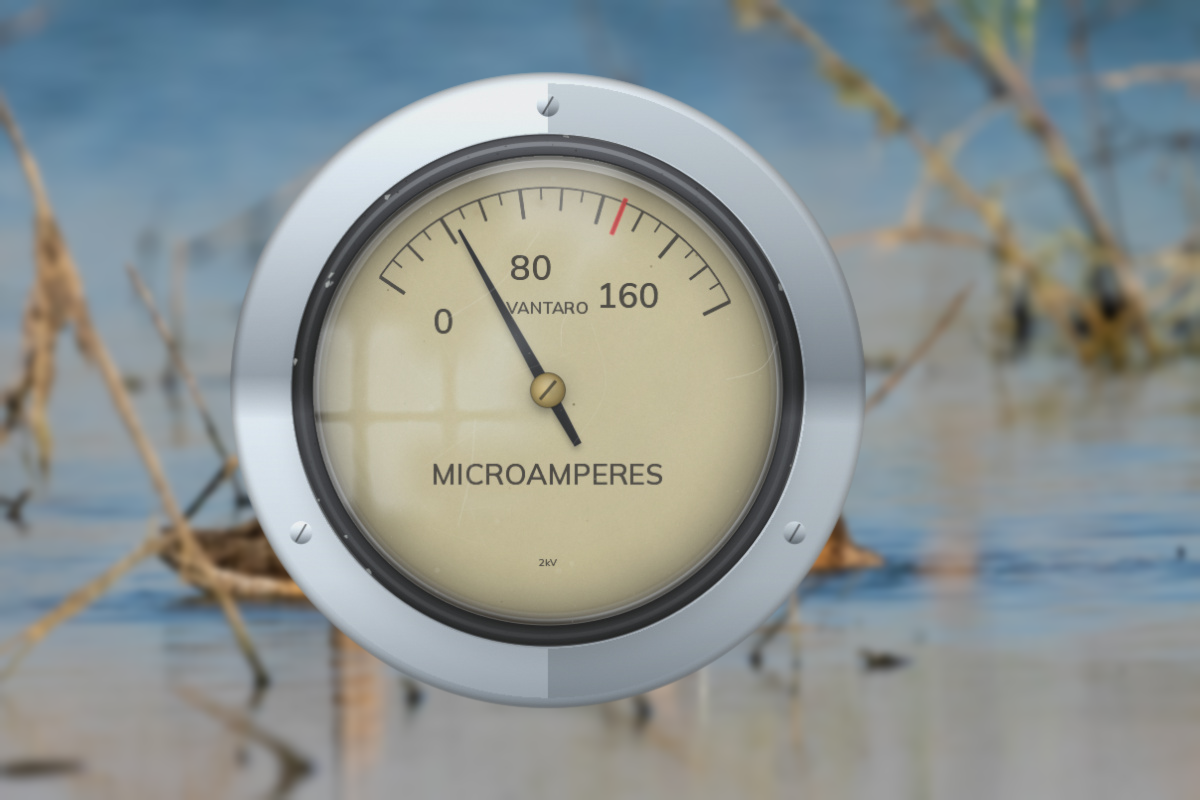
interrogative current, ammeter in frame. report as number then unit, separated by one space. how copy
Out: 45 µA
